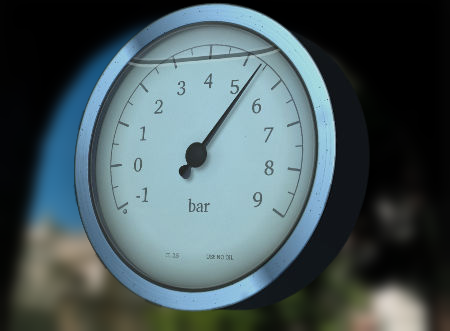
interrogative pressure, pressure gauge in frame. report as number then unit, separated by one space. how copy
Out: 5.5 bar
